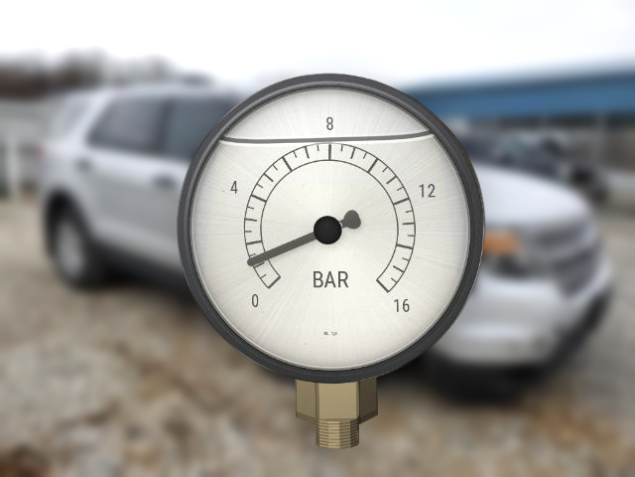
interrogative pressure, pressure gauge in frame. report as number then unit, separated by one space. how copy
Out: 1.25 bar
